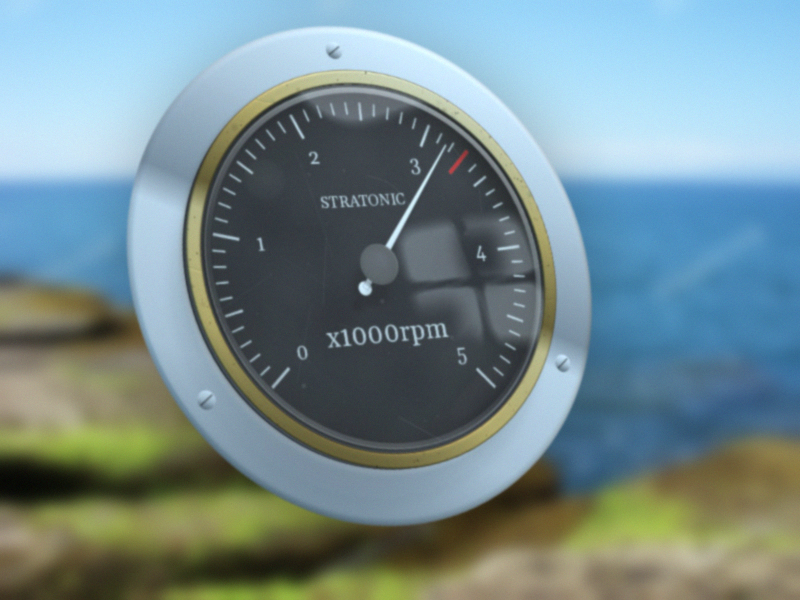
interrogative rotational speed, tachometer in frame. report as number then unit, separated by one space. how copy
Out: 3150 rpm
